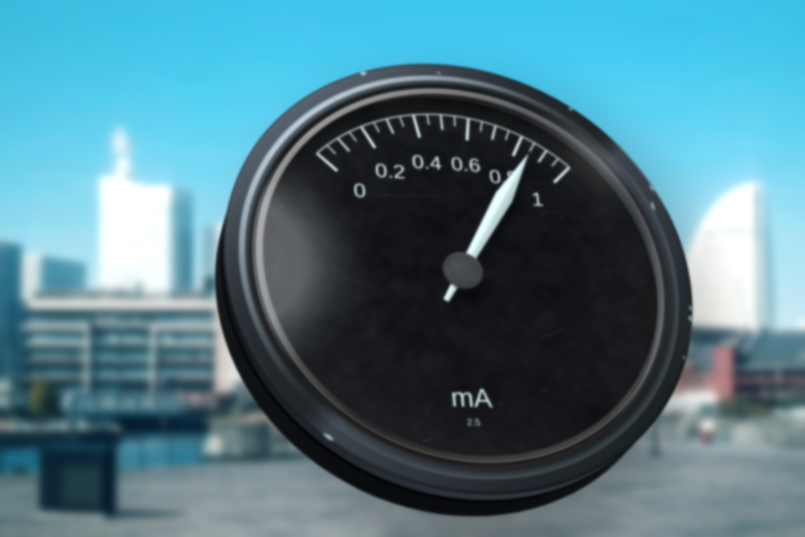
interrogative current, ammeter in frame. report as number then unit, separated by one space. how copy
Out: 0.85 mA
